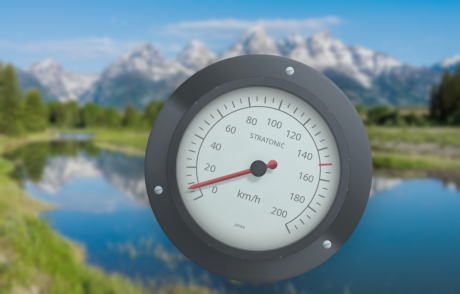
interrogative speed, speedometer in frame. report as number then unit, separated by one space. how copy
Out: 7.5 km/h
